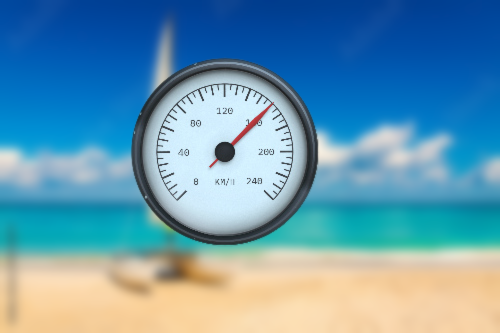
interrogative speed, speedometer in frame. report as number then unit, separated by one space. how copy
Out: 160 km/h
